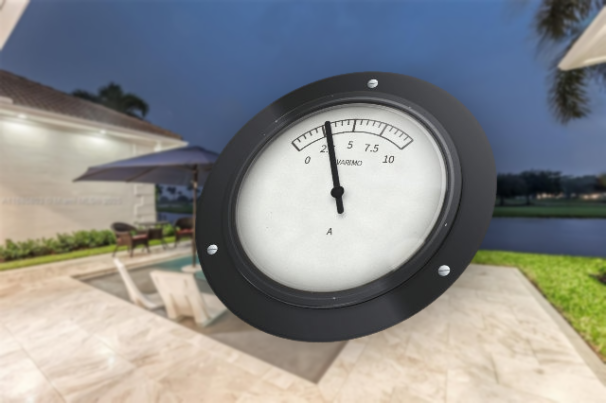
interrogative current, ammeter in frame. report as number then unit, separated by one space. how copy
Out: 3 A
